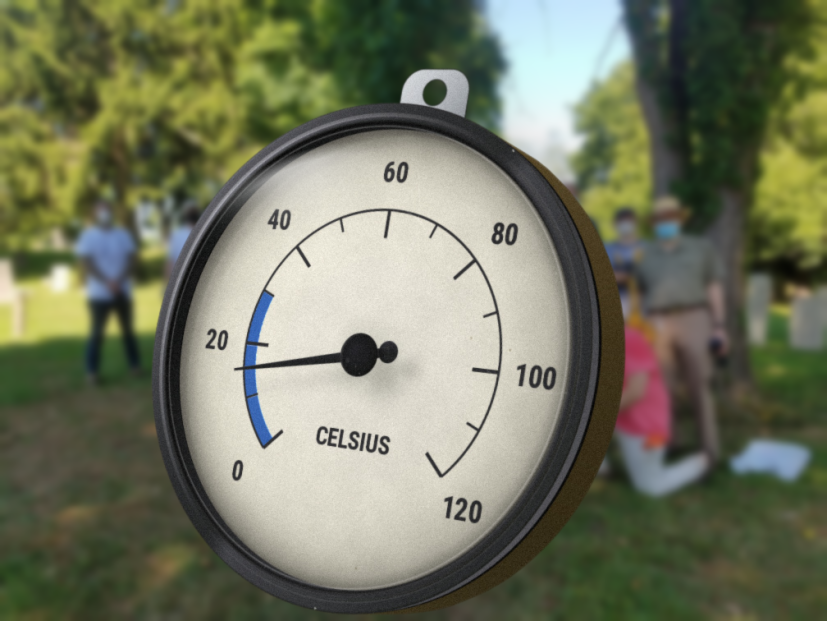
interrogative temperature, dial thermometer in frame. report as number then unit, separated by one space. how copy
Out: 15 °C
